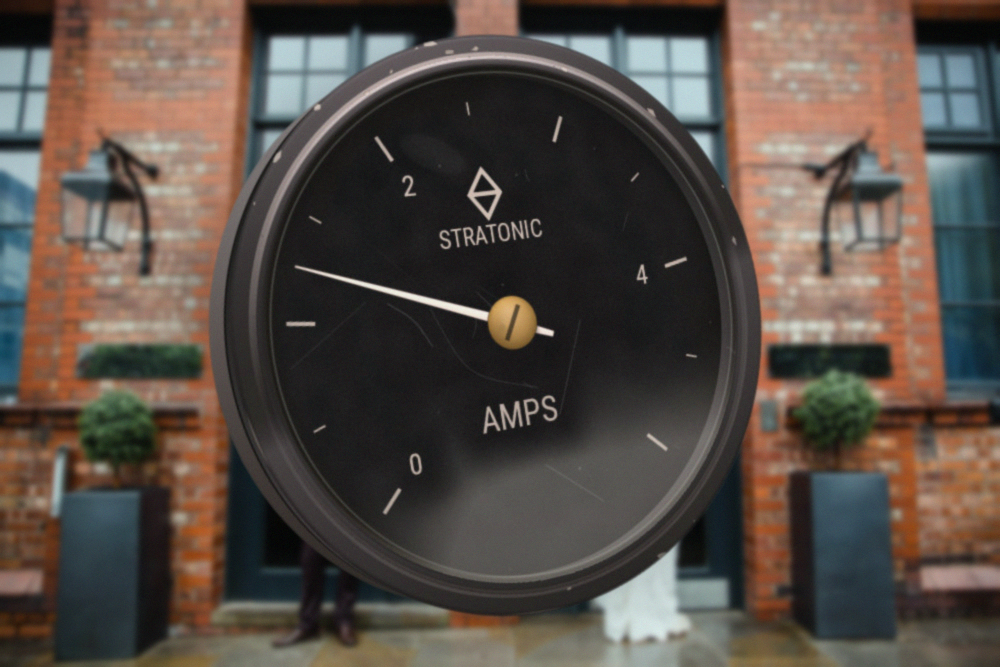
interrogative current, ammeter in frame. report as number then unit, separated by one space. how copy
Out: 1.25 A
